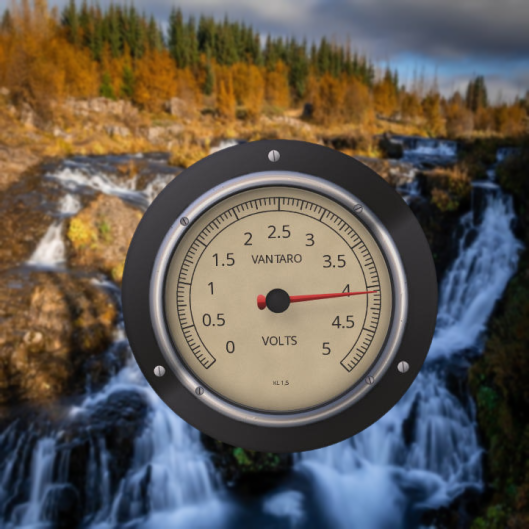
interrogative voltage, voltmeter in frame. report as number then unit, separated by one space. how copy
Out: 4.05 V
